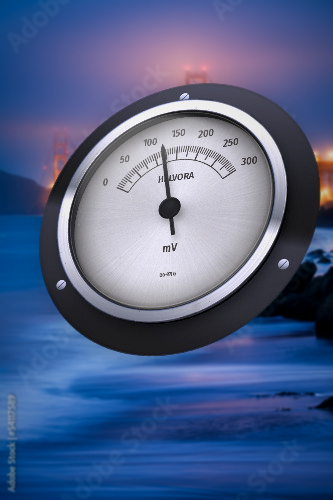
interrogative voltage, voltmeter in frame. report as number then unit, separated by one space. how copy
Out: 125 mV
